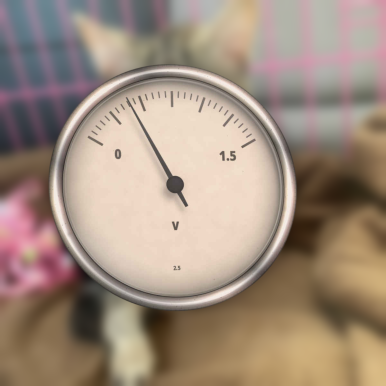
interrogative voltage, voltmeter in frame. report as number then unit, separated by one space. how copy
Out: 0.4 V
